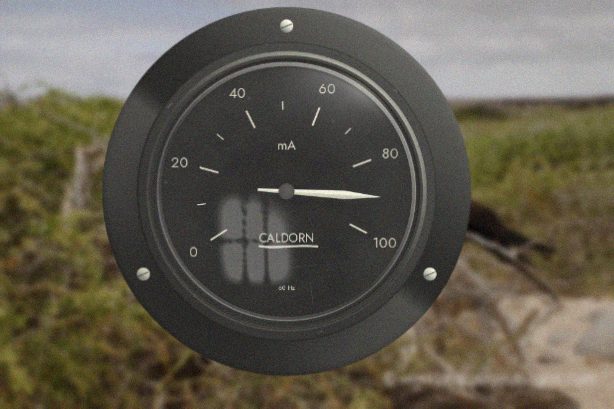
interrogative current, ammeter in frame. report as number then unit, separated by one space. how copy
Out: 90 mA
